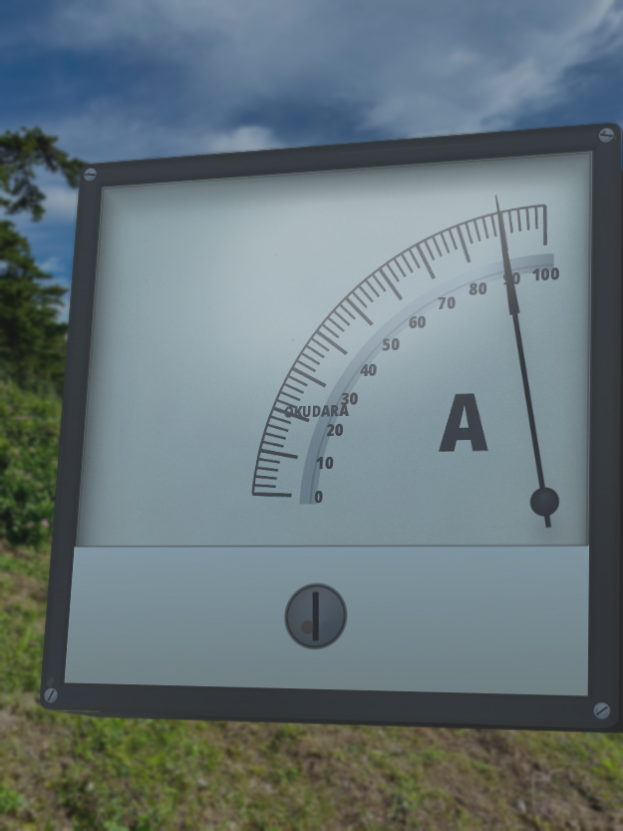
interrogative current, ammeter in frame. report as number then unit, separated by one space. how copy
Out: 90 A
